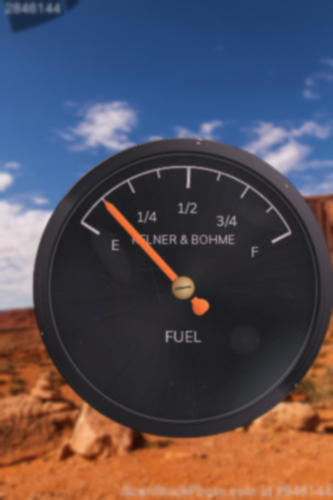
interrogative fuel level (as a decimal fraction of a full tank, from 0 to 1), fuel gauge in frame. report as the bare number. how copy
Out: 0.125
